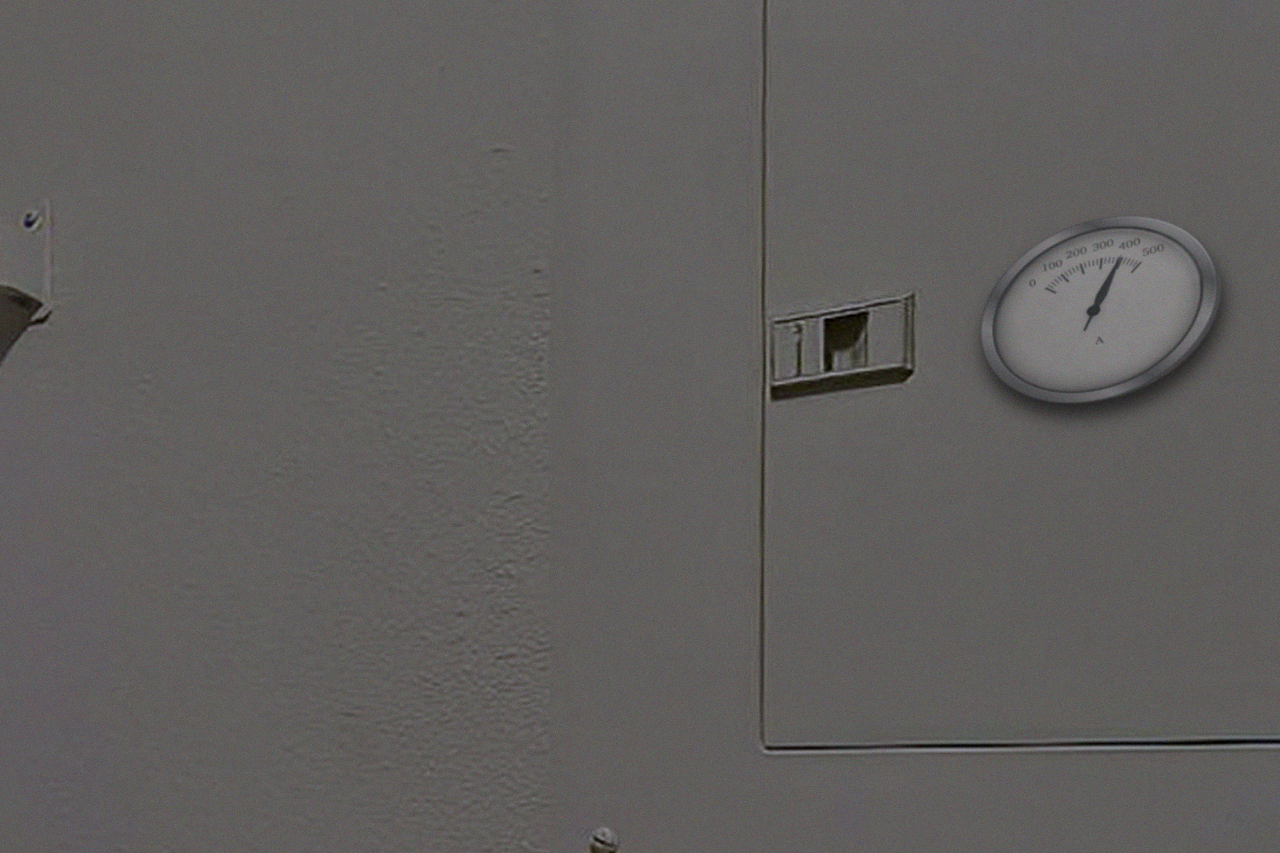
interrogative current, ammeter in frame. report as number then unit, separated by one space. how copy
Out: 400 A
